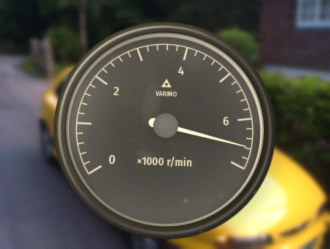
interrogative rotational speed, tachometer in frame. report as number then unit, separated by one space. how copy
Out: 6600 rpm
